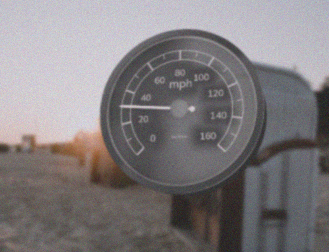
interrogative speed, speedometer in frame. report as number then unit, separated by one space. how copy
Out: 30 mph
